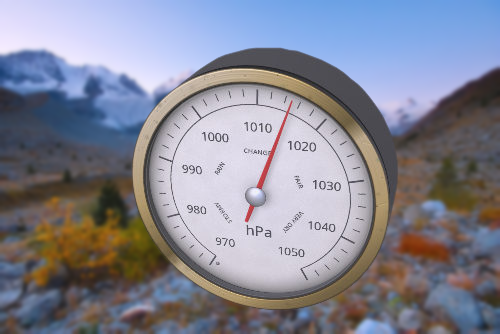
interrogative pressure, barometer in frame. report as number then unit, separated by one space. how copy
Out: 1015 hPa
